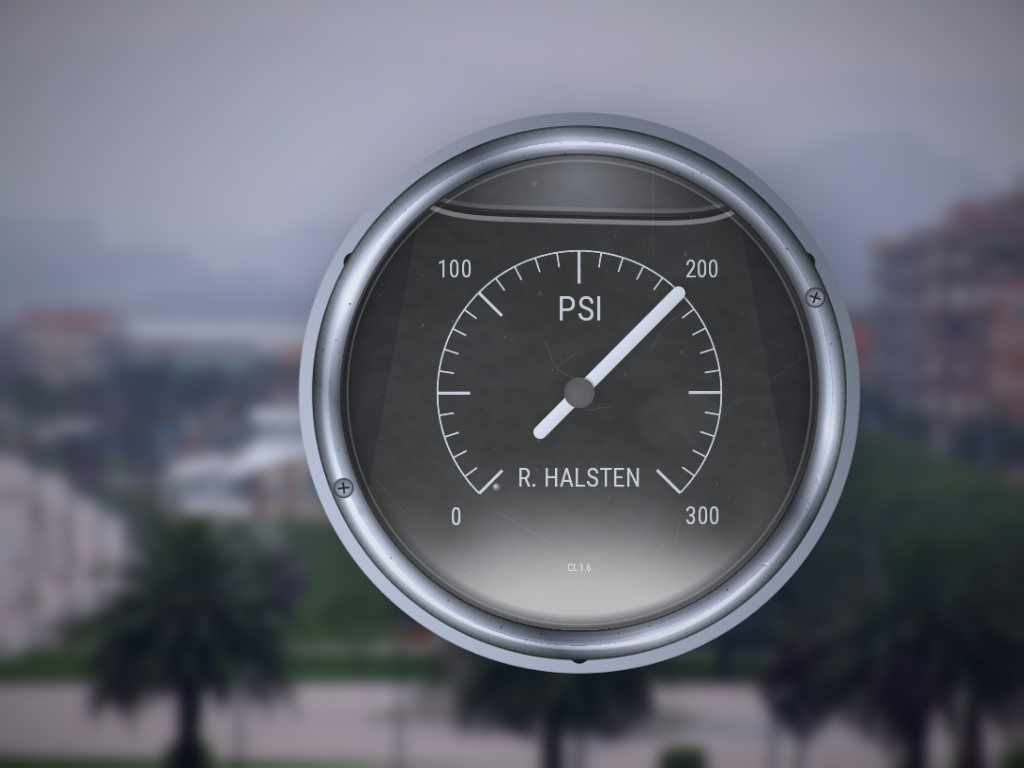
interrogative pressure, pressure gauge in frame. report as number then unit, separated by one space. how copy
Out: 200 psi
